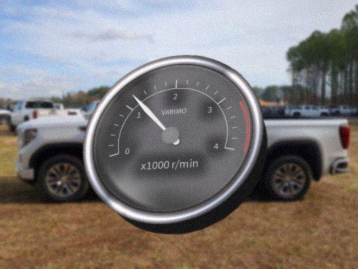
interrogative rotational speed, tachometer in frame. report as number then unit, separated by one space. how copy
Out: 1200 rpm
